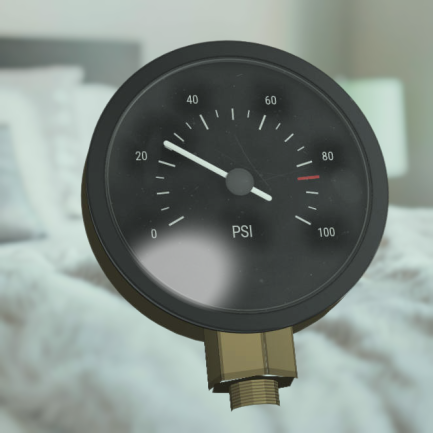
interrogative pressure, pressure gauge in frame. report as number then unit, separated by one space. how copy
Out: 25 psi
